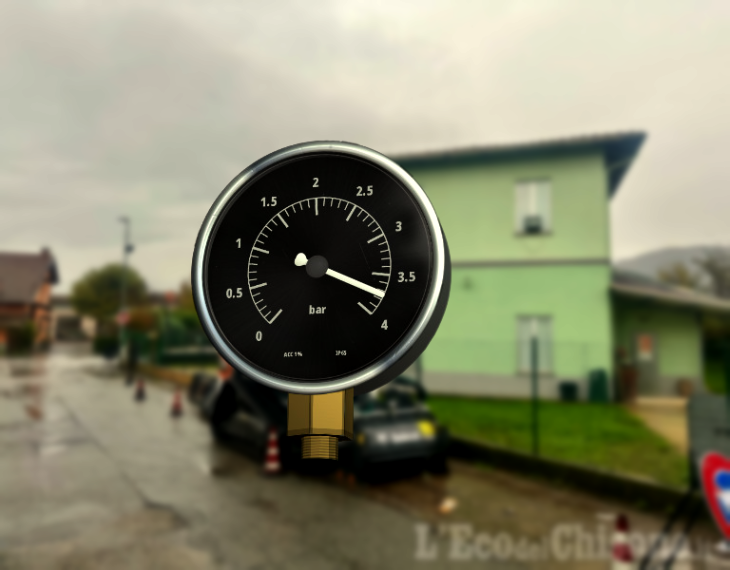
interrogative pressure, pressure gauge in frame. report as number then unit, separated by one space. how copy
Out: 3.75 bar
